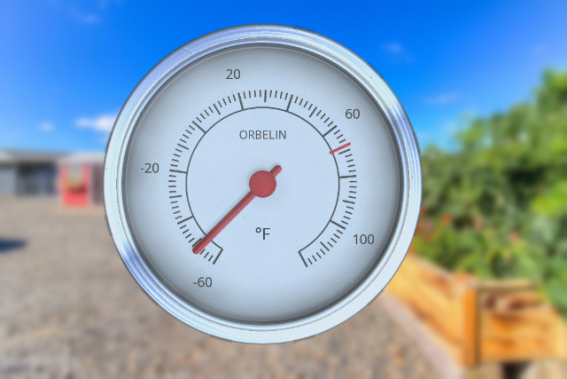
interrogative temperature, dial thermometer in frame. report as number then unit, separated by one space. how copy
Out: -52 °F
